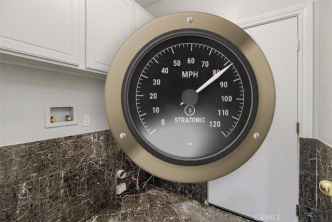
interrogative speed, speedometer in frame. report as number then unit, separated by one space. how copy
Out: 82 mph
